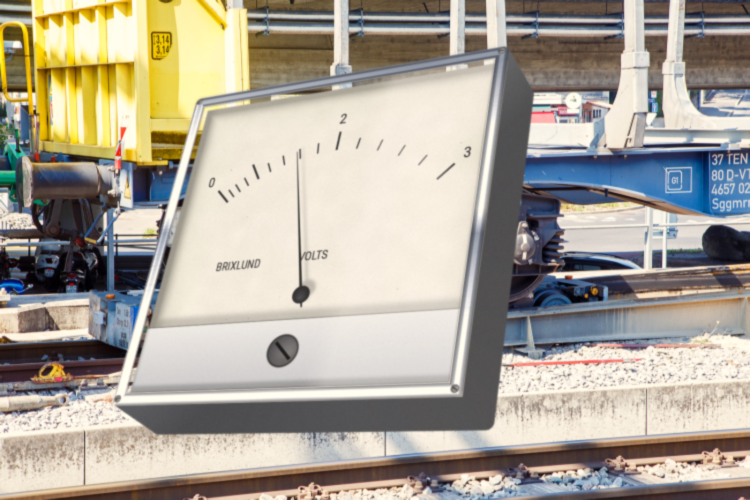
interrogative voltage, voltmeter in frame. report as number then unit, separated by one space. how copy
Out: 1.6 V
